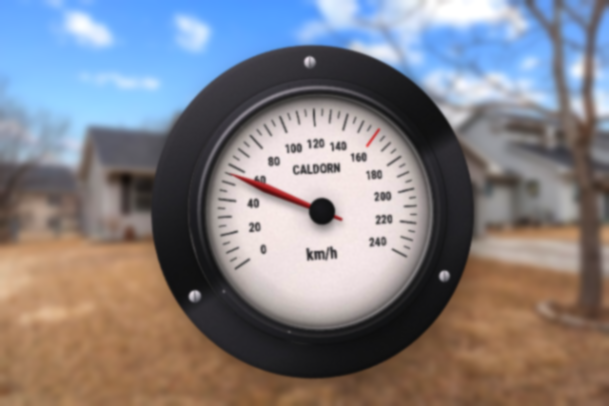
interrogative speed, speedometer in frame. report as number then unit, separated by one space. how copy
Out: 55 km/h
